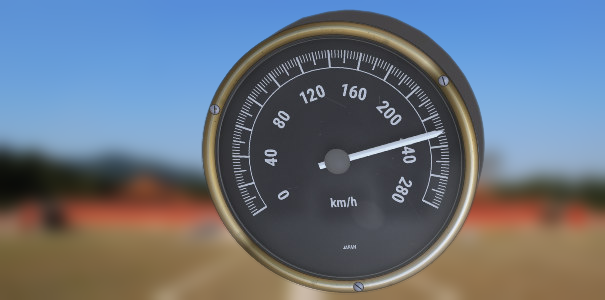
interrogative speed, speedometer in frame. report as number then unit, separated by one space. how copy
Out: 230 km/h
